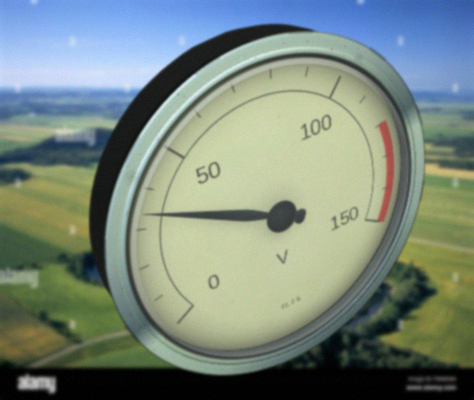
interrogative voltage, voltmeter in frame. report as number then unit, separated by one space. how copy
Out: 35 V
